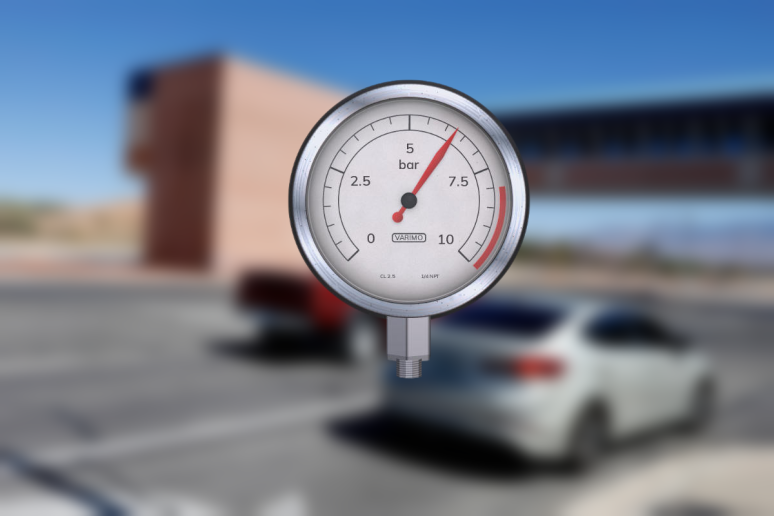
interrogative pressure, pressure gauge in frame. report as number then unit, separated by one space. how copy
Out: 6.25 bar
